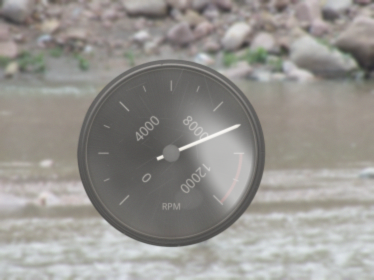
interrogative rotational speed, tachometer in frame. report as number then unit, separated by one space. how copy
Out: 9000 rpm
